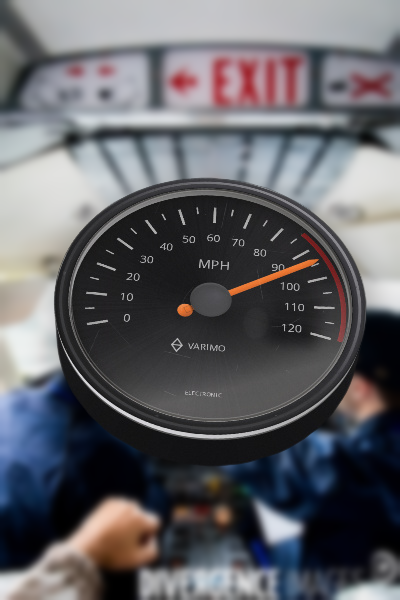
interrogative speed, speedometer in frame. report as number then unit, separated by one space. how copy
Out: 95 mph
